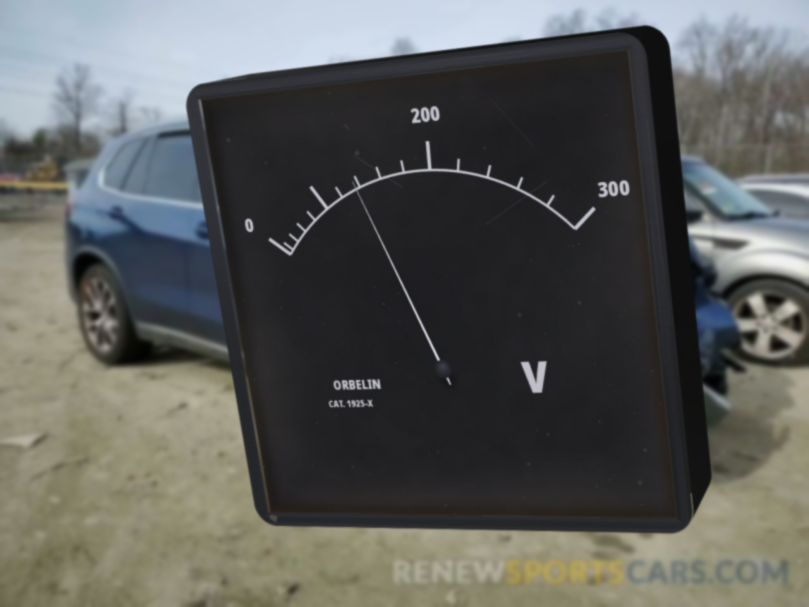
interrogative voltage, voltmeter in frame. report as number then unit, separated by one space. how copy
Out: 140 V
